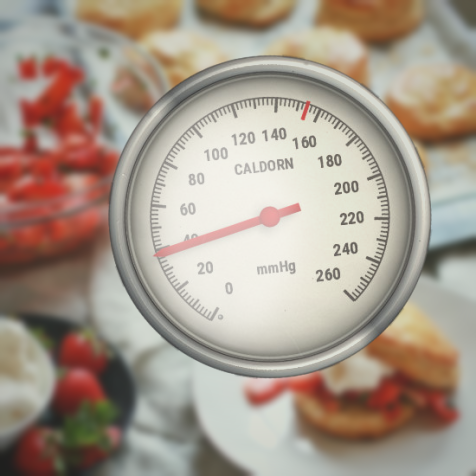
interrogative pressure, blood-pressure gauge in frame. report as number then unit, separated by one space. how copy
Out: 38 mmHg
